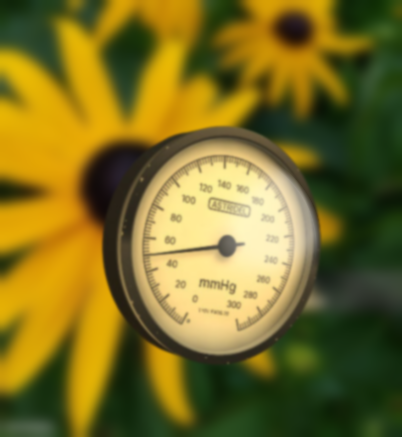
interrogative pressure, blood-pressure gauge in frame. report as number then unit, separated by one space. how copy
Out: 50 mmHg
